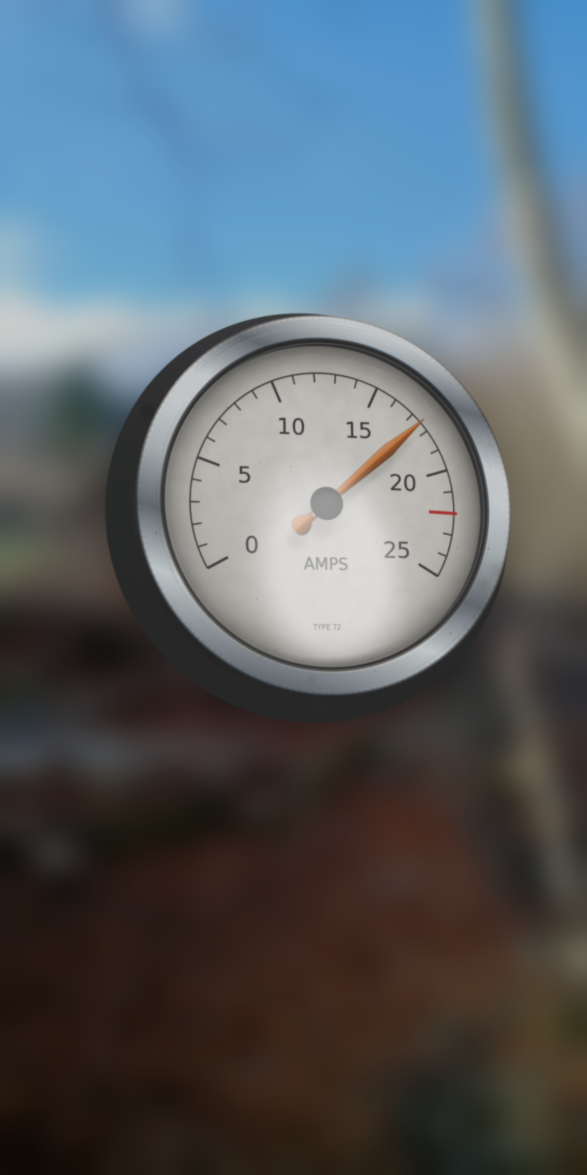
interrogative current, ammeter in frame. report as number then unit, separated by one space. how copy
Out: 17.5 A
